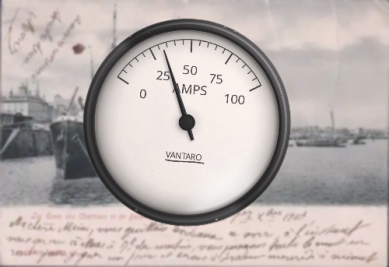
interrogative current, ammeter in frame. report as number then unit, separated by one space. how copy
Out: 32.5 A
